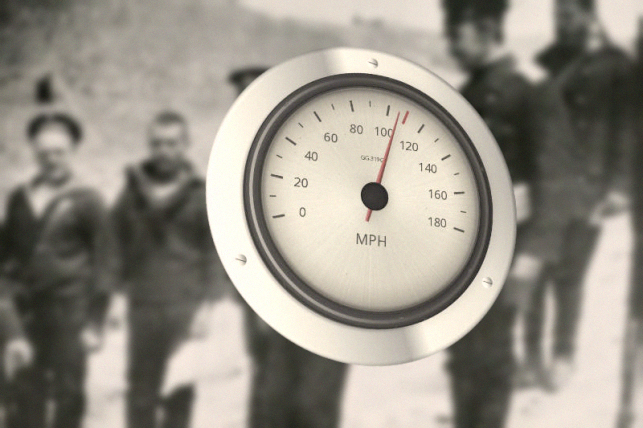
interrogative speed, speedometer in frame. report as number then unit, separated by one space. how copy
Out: 105 mph
